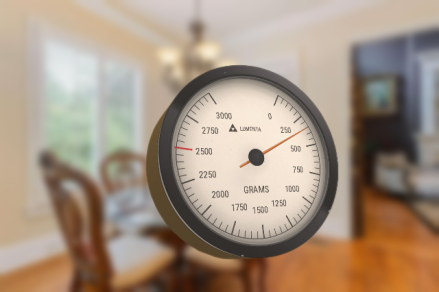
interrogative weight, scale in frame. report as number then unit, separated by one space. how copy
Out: 350 g
